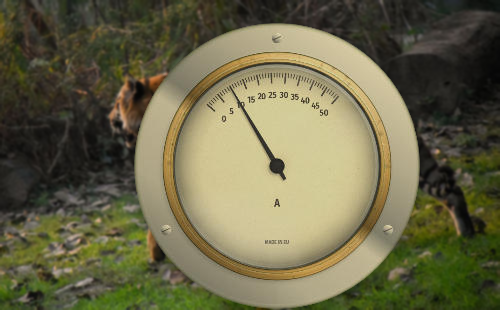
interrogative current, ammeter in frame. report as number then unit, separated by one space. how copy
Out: 10 A
